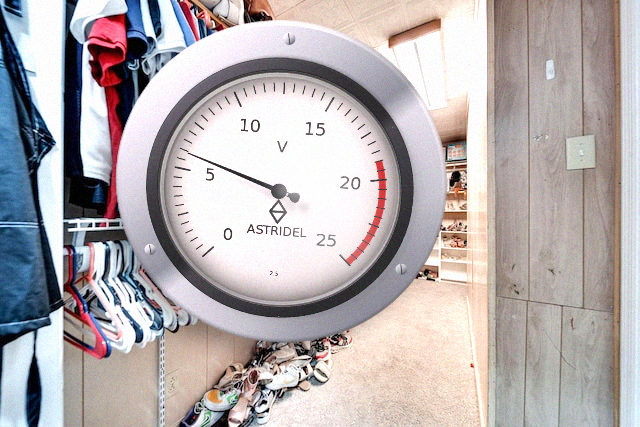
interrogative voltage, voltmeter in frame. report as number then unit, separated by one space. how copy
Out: 6 V
